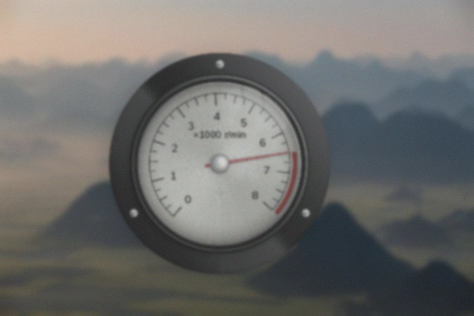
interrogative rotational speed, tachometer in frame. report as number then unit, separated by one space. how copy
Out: 6500 rpm
